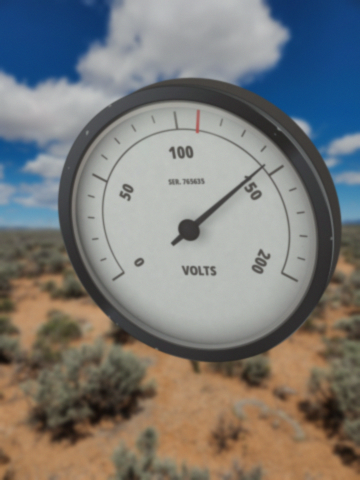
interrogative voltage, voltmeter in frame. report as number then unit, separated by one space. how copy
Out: 145 V
